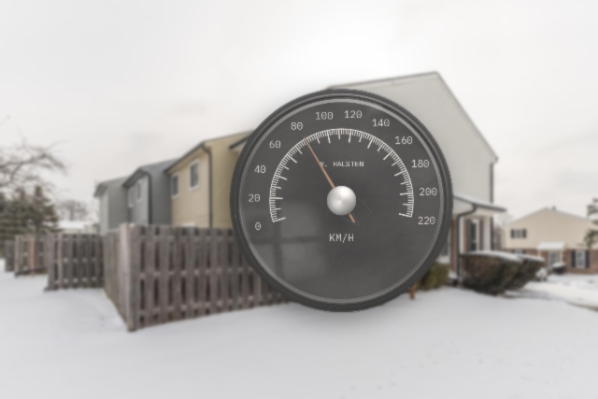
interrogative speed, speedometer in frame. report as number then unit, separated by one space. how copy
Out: 80 km/h
